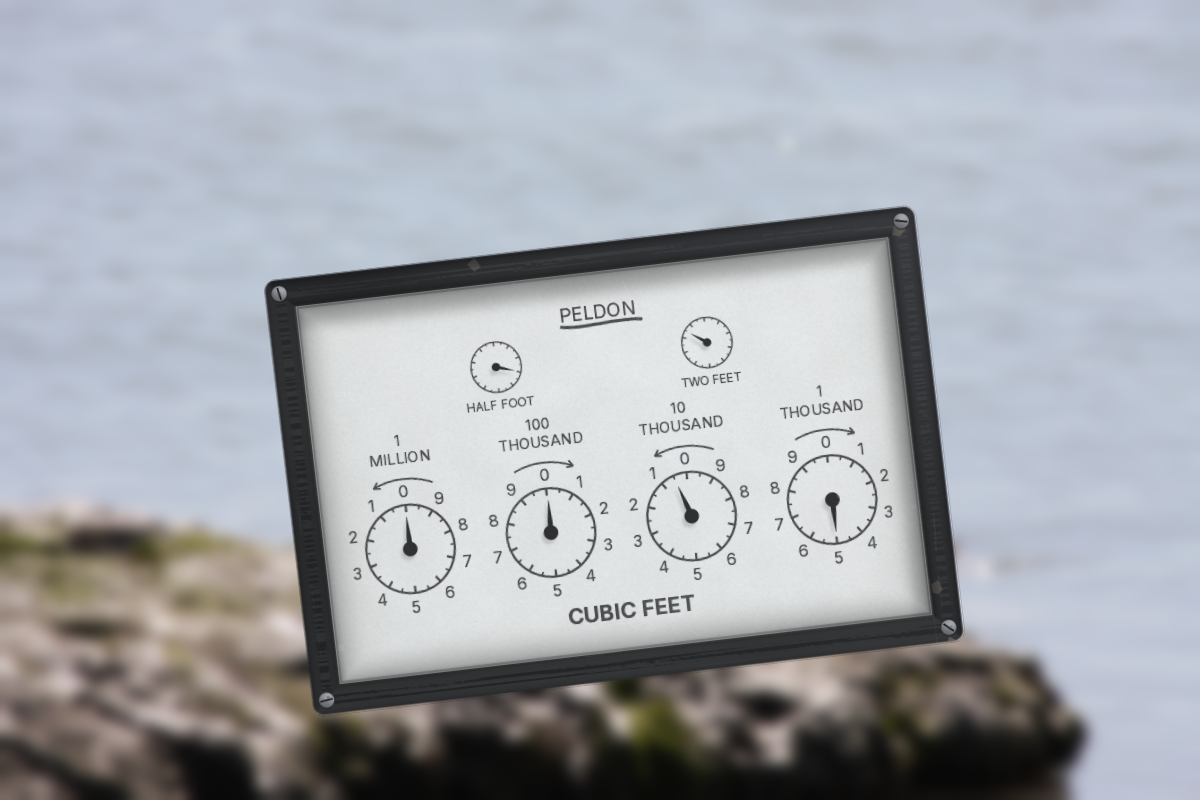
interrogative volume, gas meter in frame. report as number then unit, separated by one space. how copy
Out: 500 ft³
